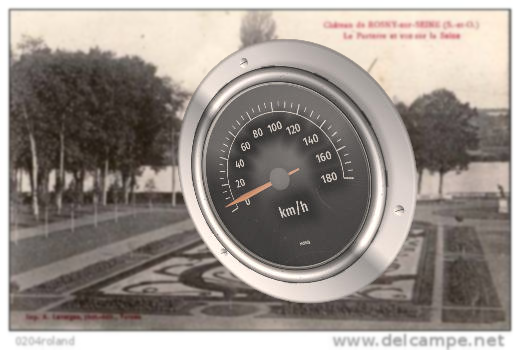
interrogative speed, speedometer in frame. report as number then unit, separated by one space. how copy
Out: 5 km/h
